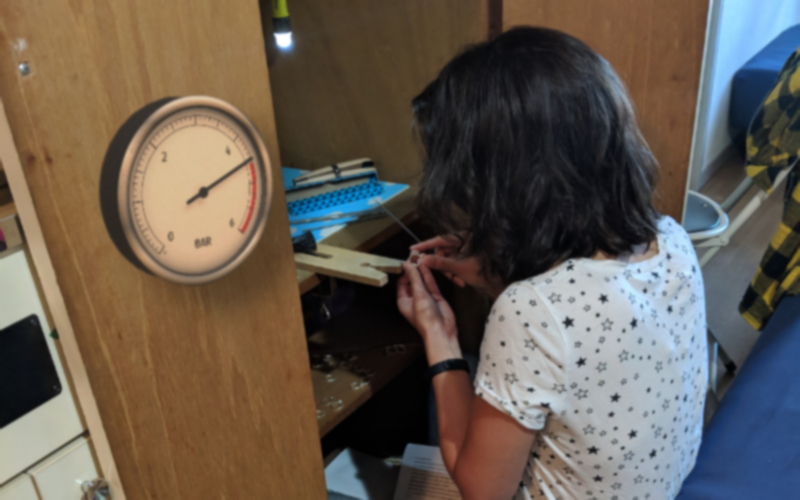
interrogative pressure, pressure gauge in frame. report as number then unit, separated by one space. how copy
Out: 4.5 bar
